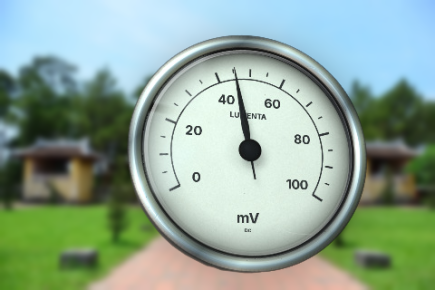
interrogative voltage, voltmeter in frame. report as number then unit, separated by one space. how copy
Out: 45 mV
